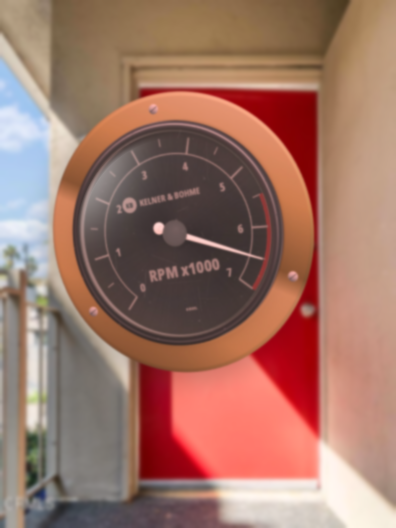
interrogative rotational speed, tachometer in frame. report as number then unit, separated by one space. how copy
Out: 6500 rpm
